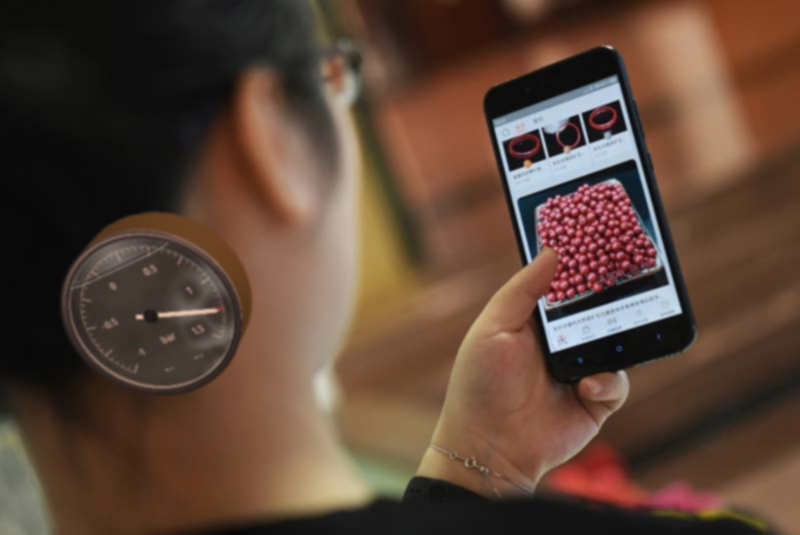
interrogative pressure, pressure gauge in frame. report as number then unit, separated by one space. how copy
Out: 1.25 bar
